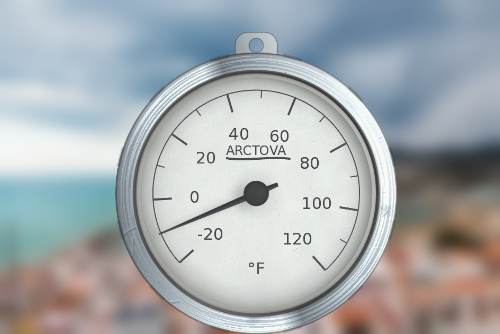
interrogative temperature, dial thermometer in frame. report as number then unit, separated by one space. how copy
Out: -10 °F
